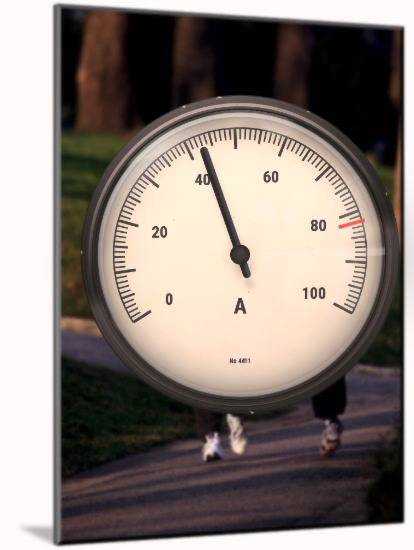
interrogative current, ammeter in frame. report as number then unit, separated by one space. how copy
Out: 43 A
